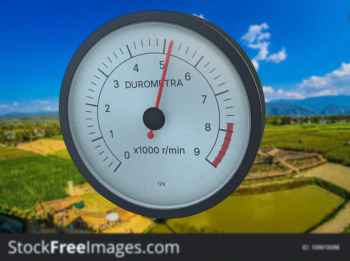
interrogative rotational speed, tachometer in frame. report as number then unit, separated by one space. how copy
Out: 5200 rpm
